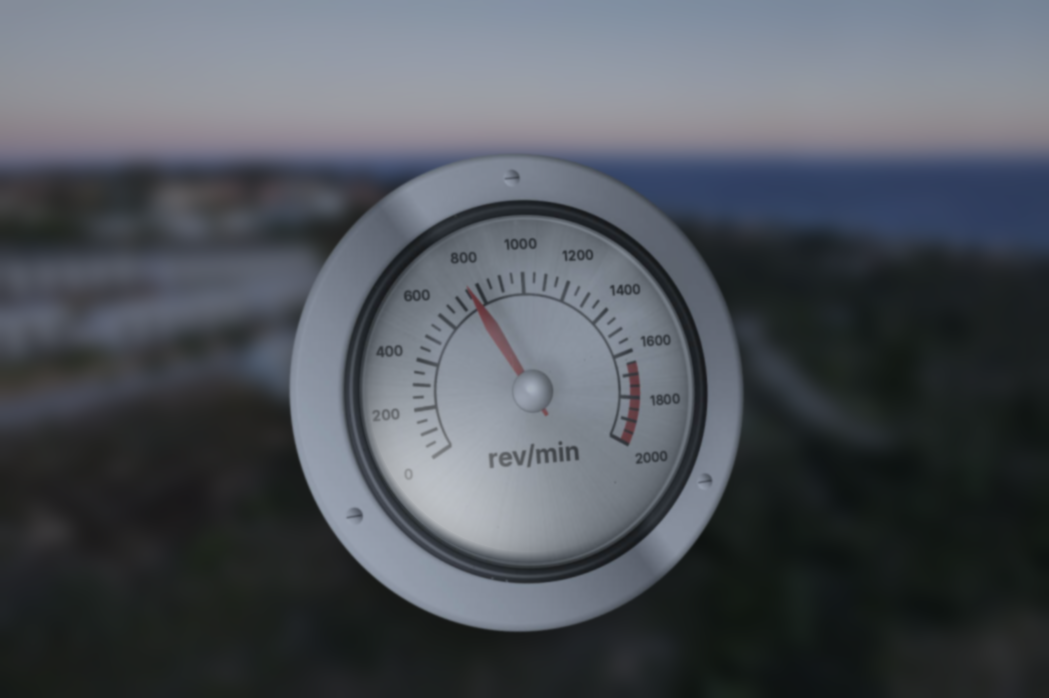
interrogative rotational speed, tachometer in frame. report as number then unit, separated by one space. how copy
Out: 750 rpm
